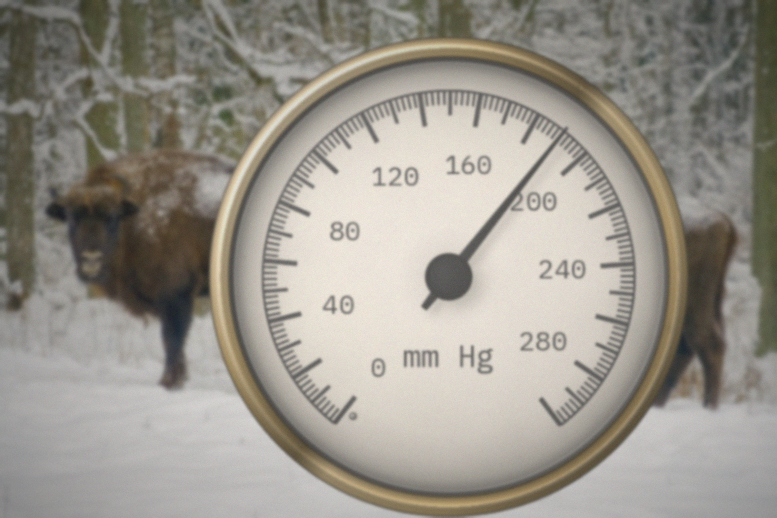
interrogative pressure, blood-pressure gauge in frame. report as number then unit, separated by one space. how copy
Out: 190 mmHg
